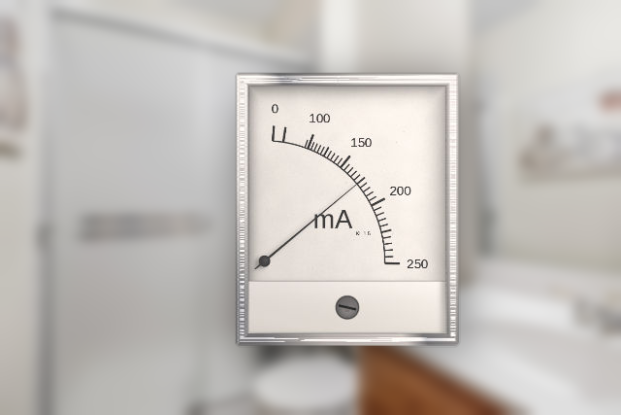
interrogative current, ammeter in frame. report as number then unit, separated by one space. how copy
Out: 175 mA
